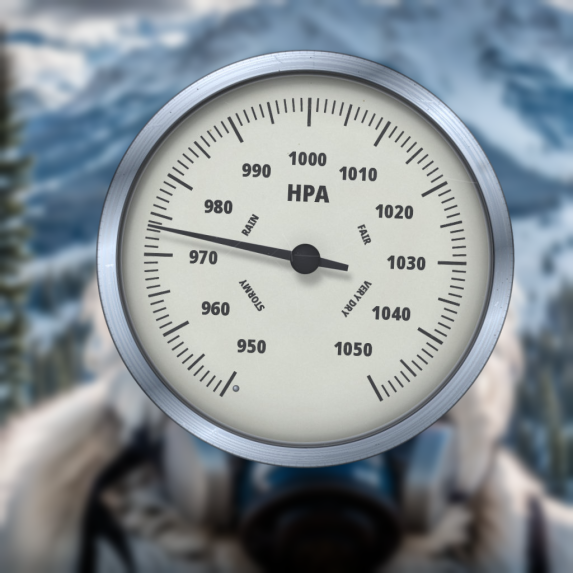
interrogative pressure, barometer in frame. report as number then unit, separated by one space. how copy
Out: 973.5 hPa
